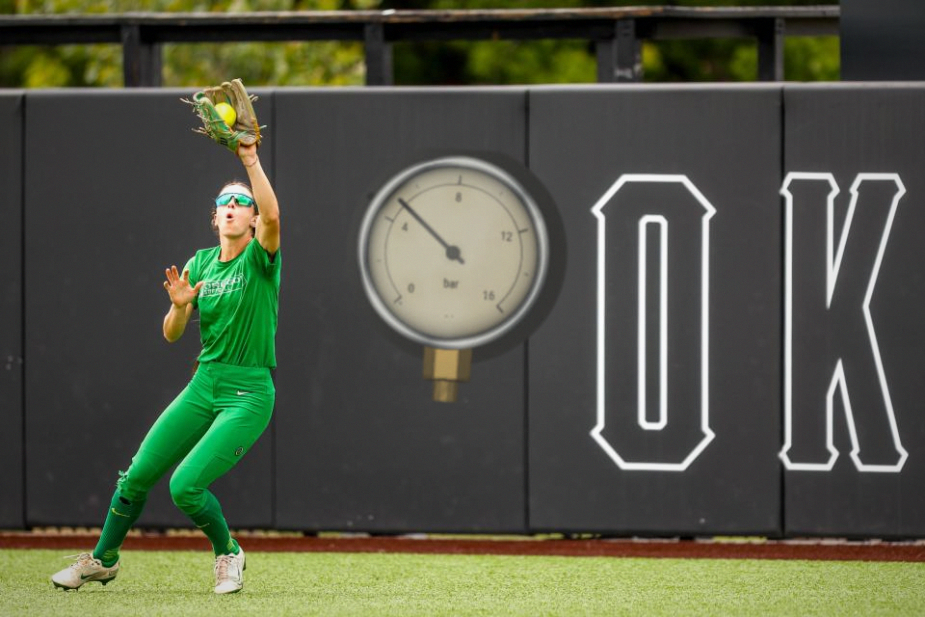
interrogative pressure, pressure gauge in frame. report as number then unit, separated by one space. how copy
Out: 5 bar
